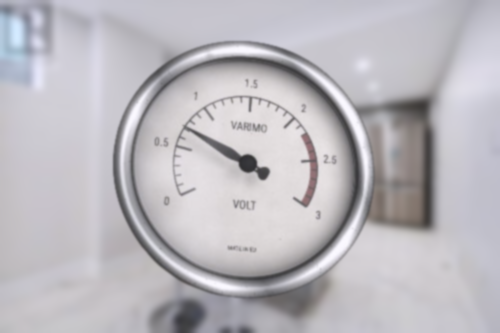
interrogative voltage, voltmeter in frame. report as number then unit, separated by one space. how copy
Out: 0.7 V
